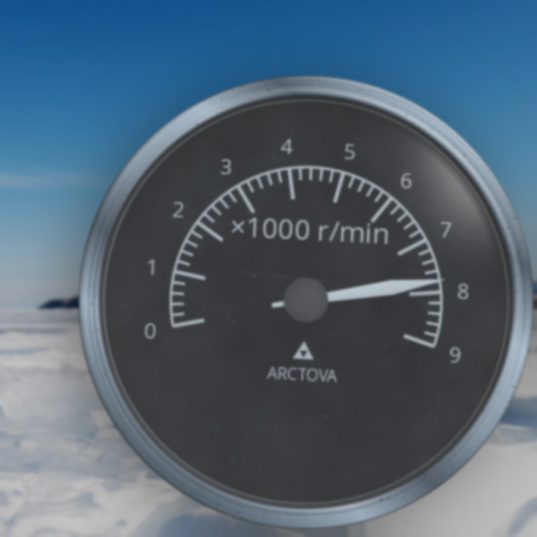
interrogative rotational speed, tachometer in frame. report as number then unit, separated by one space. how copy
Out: 7800 rpm
